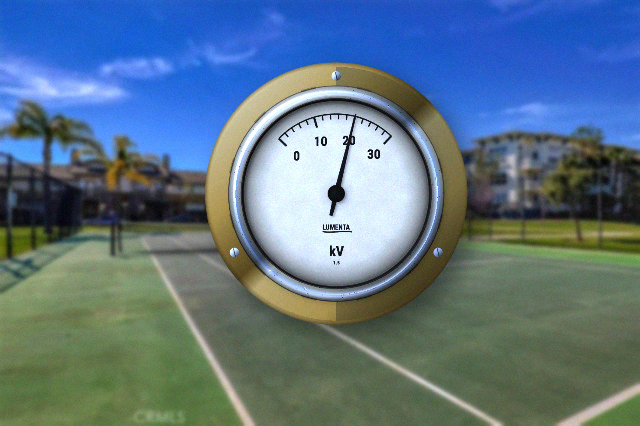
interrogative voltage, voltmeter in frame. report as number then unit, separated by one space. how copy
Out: 20 kV
